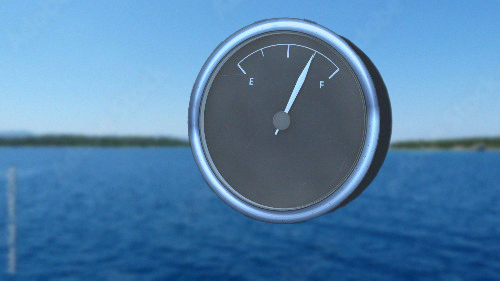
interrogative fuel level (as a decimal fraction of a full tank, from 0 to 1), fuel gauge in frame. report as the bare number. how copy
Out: 0.75
